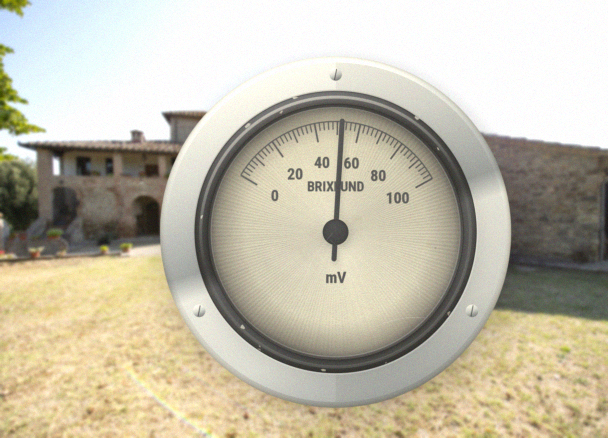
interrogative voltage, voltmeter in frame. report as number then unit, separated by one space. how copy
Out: 52 mV
